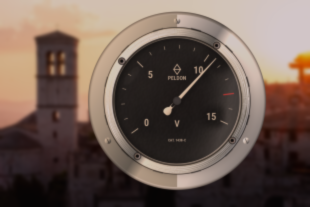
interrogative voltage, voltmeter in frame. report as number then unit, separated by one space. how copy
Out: 10.5 V
